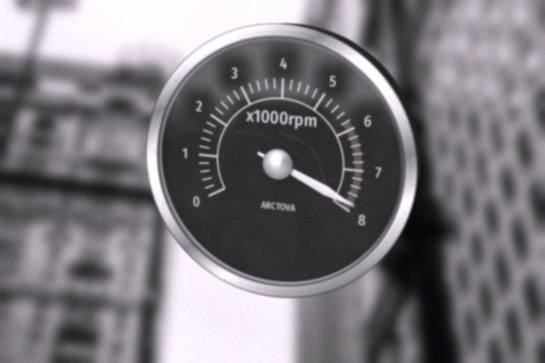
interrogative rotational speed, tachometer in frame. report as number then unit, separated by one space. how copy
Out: 7800 rpm
